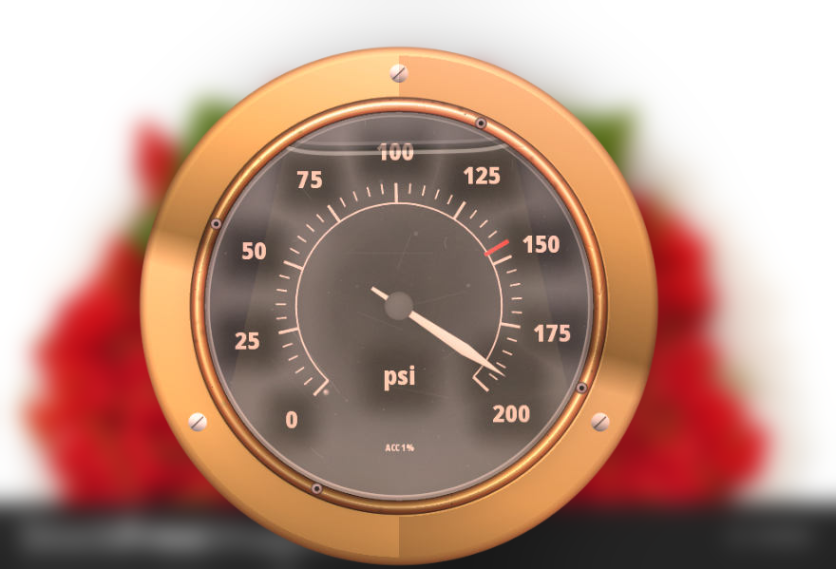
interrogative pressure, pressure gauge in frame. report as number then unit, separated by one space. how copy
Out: 192.5 psi
